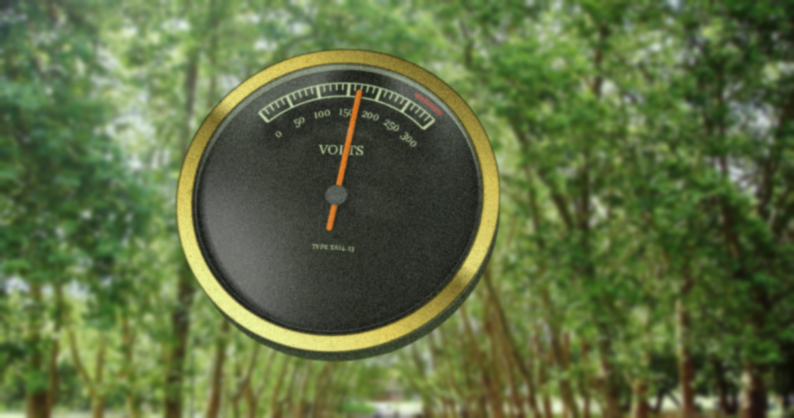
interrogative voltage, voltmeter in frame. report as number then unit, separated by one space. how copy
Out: 170 V
